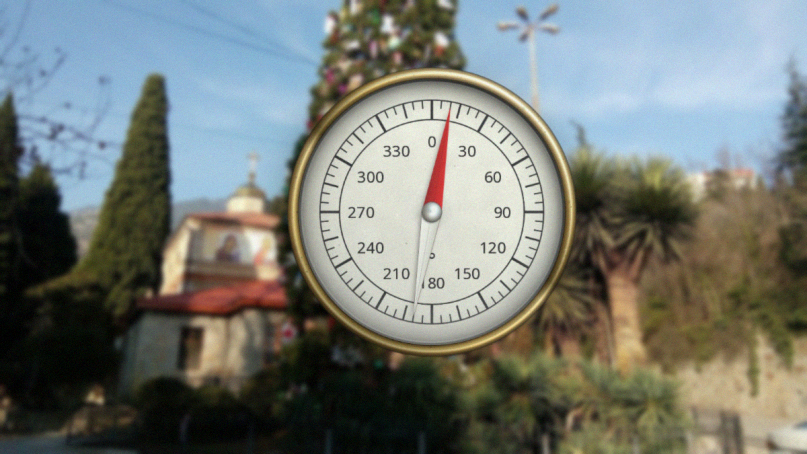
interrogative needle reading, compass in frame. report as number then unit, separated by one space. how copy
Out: 10 °
